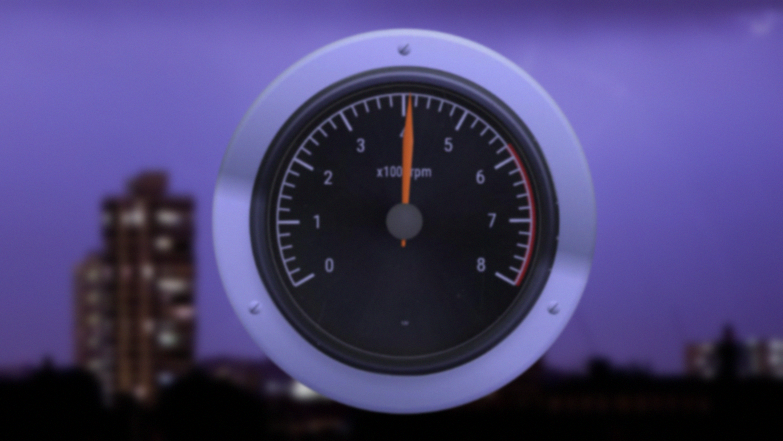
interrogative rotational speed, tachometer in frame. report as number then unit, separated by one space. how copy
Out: 4100 rpm
